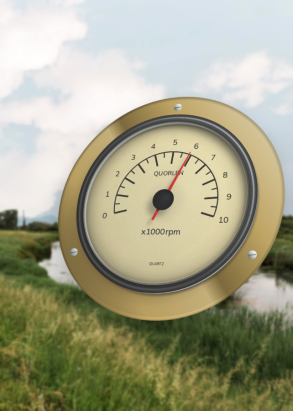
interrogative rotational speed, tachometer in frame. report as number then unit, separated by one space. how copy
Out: 6000 rpm
